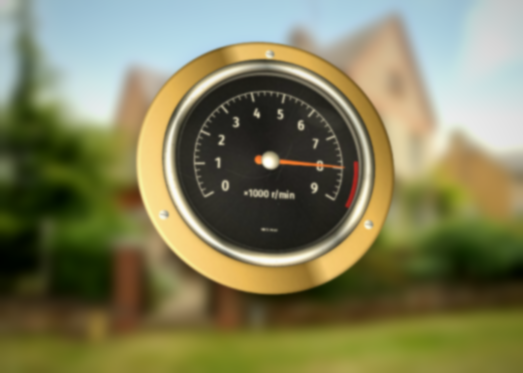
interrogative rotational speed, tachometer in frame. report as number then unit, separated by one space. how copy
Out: 8000 rpm
